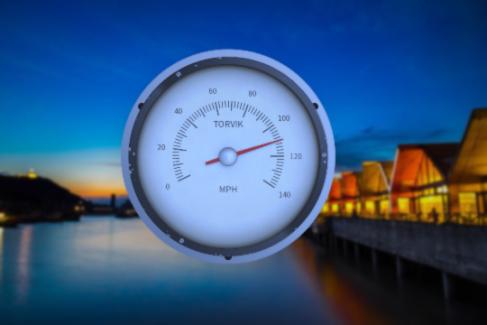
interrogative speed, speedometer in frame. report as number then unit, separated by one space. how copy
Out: 110 mph
